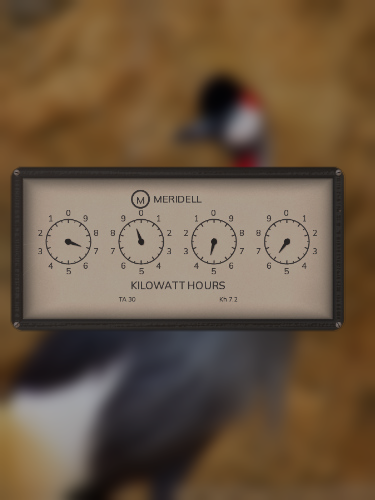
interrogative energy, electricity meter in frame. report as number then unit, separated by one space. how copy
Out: 6946 kWh
